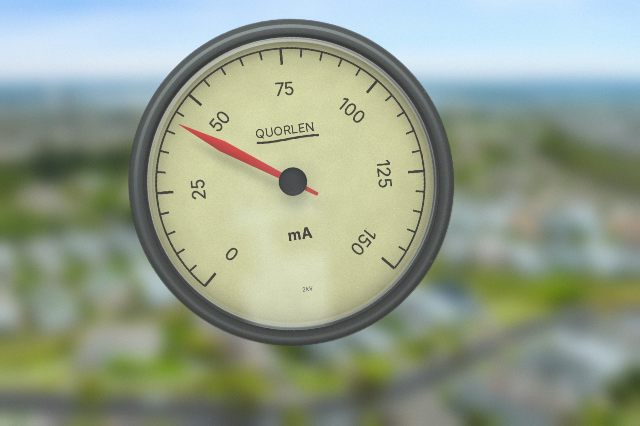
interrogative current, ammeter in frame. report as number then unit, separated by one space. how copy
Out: 42.5 mA
